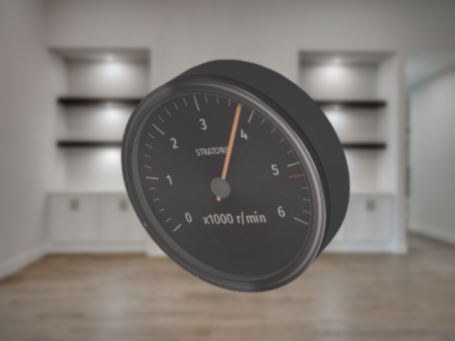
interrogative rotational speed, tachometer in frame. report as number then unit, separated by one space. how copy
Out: 3800 rpm
